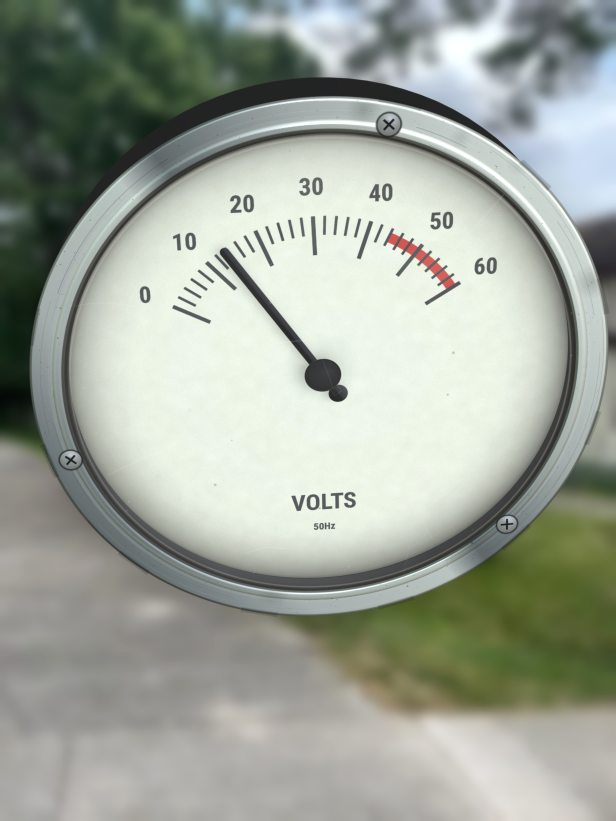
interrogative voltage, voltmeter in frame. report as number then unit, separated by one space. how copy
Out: 14 V
